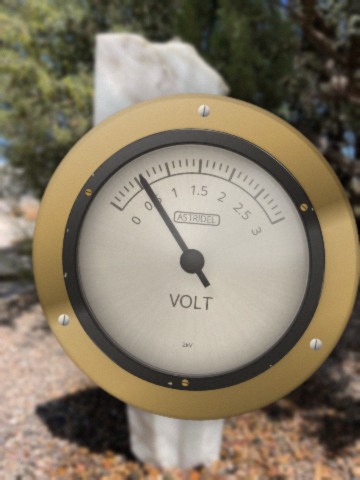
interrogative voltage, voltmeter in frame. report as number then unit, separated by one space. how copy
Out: 0.6 V
